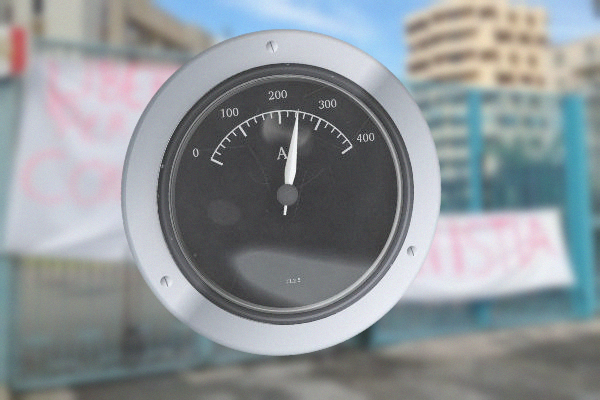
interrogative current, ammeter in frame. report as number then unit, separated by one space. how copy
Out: 240 A
